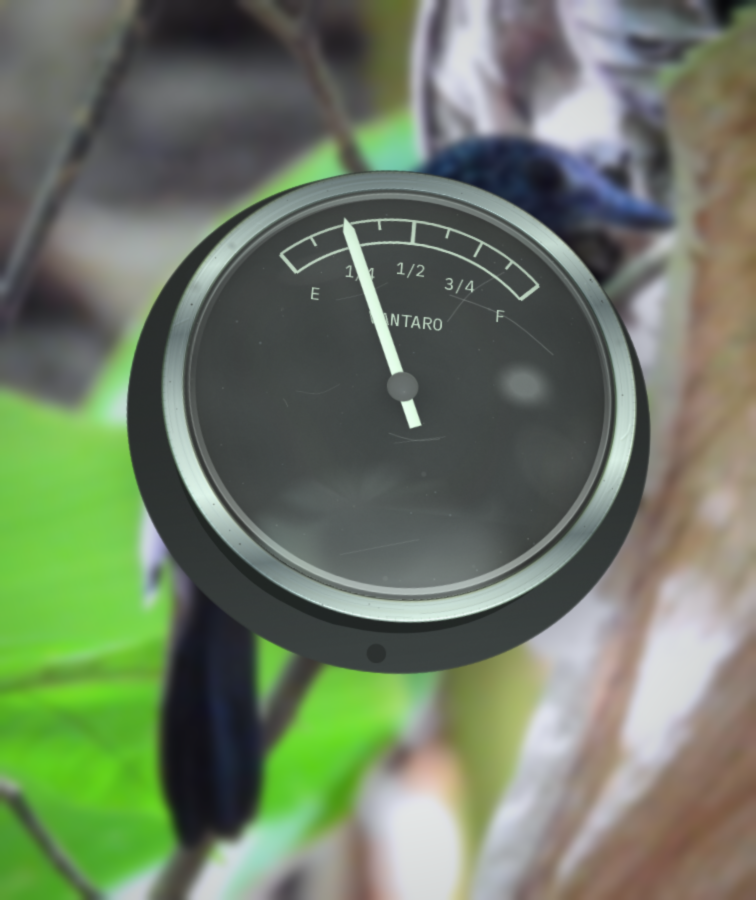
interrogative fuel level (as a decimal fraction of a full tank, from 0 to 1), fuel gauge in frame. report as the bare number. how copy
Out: 0.25
